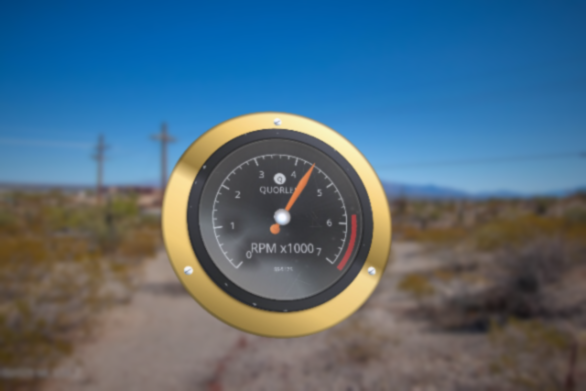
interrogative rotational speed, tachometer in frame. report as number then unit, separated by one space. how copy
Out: 4400 rpm
